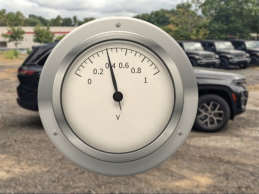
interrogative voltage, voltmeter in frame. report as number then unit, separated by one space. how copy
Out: 0.4 V
